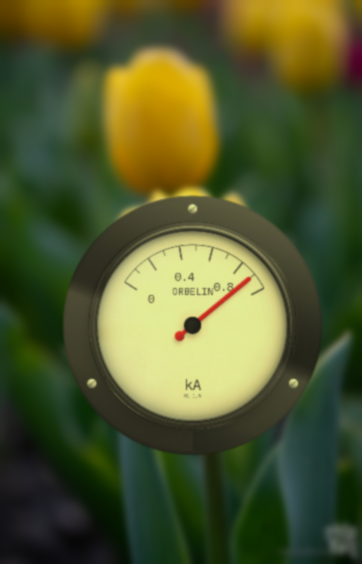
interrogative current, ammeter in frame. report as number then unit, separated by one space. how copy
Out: 0.9 kA
